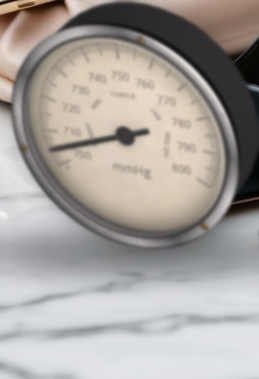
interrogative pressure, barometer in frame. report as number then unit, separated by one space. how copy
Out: 705 mmHg
